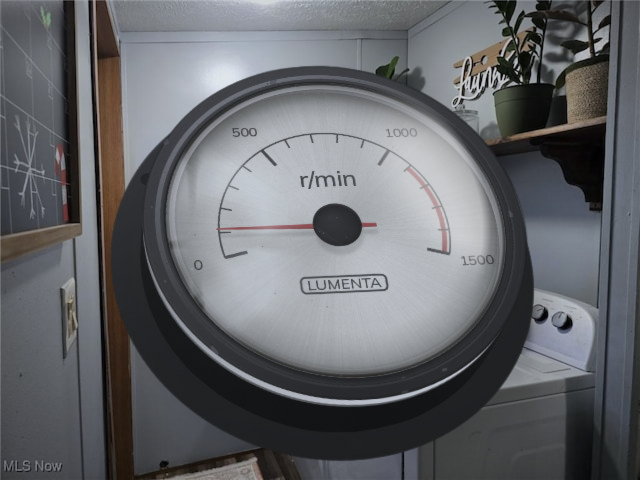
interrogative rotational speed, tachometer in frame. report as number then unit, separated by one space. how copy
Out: 100 rpm
